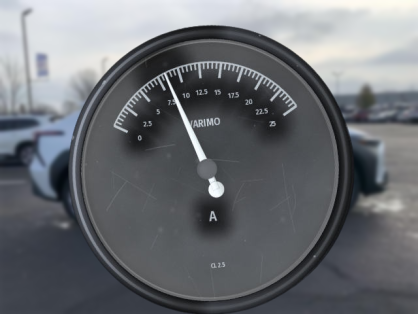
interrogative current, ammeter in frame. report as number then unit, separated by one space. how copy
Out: 8.5 A
